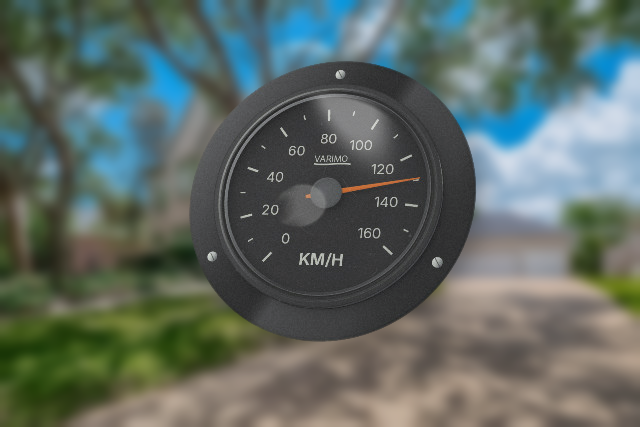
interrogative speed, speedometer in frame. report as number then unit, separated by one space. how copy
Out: 130 km/h
